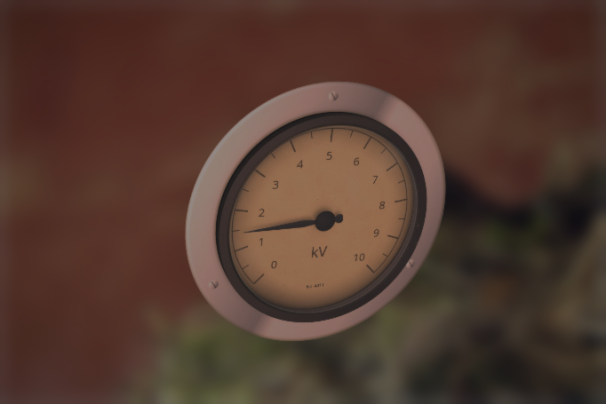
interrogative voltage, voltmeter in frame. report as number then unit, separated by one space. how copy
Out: 1.5 kV
